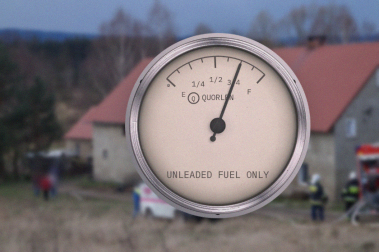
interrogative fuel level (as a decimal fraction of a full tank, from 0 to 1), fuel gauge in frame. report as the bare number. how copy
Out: 0.75
